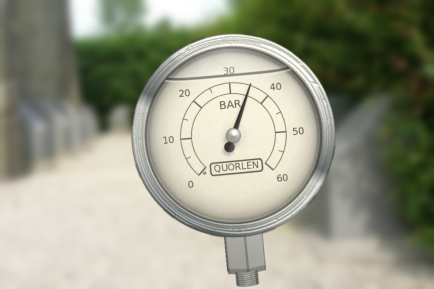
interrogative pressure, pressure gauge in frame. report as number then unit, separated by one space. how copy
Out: 35 bar
